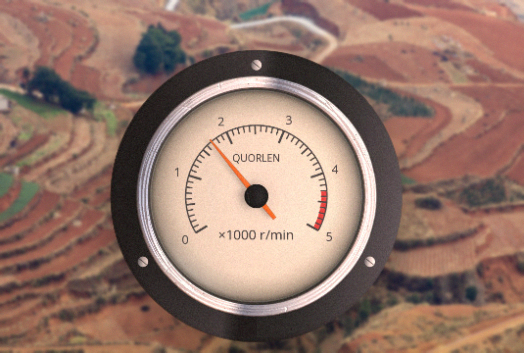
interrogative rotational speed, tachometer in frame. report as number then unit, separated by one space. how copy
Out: 1700 rpm
